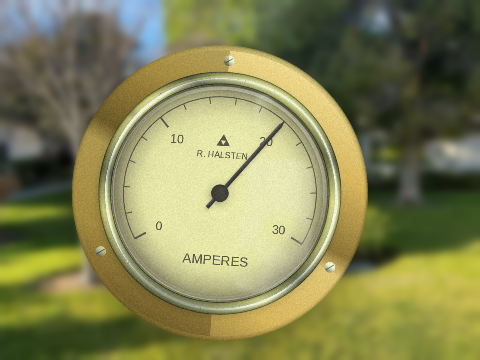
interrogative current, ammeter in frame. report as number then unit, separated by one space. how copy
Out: 20 A
